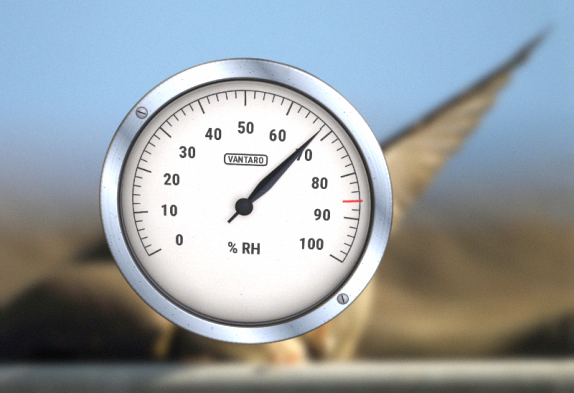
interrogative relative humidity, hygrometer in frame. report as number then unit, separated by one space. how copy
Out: 68 %
